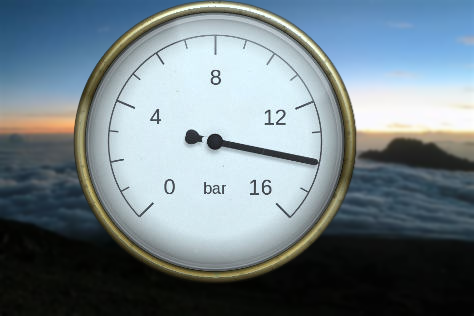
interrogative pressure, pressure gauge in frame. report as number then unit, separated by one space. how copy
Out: 14 bar
